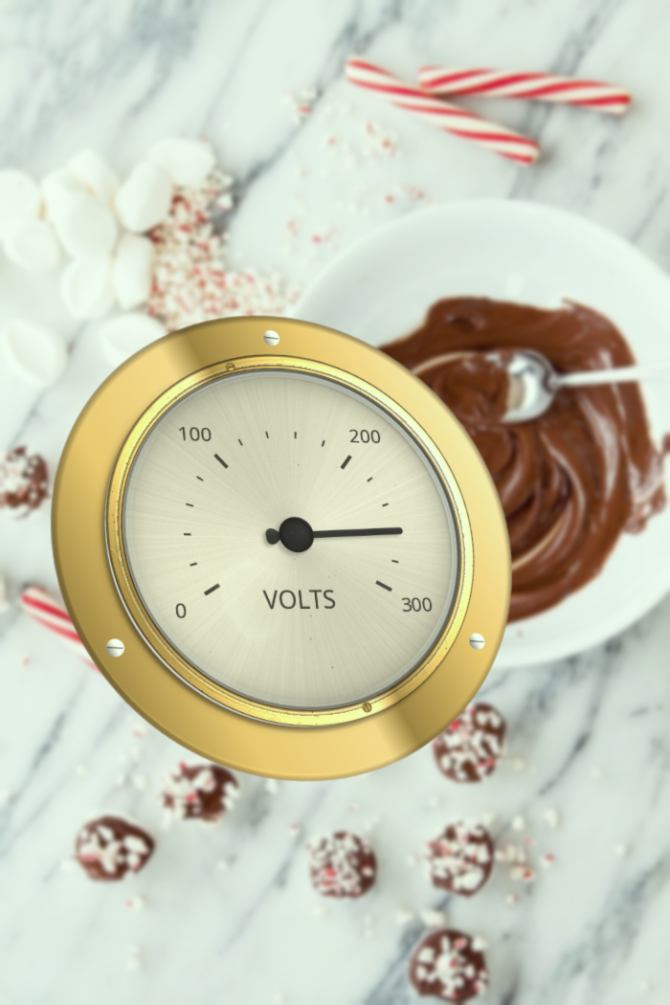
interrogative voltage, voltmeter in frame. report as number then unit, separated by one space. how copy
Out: 260 V
